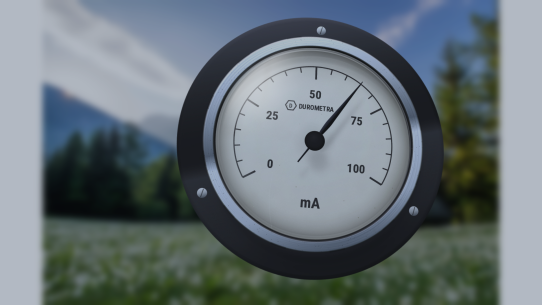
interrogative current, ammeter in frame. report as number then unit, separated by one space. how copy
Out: 65 mA
